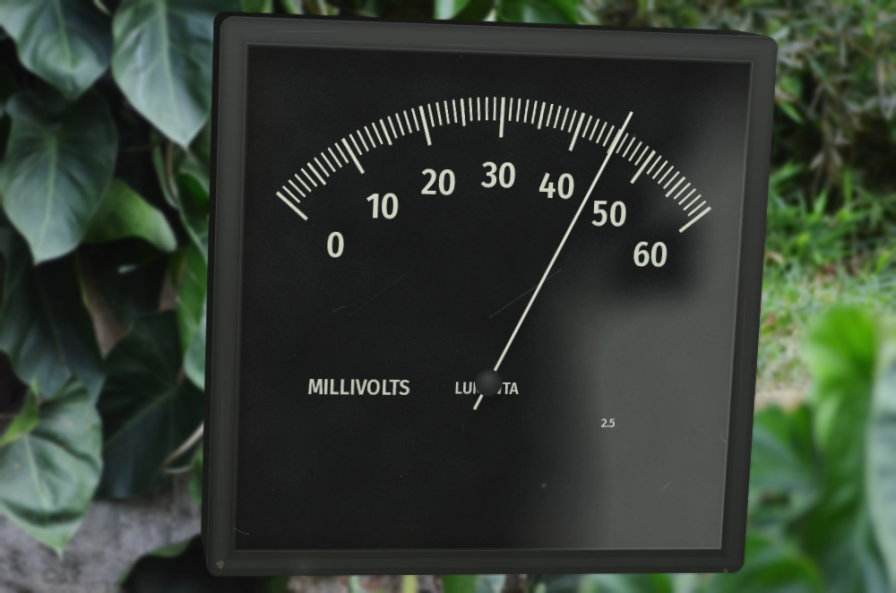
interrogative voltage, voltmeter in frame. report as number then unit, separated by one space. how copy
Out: 45 mV
